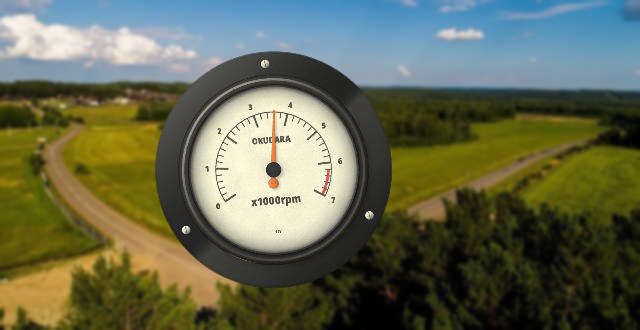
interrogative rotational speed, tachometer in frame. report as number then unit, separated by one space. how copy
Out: 3600 rpm
